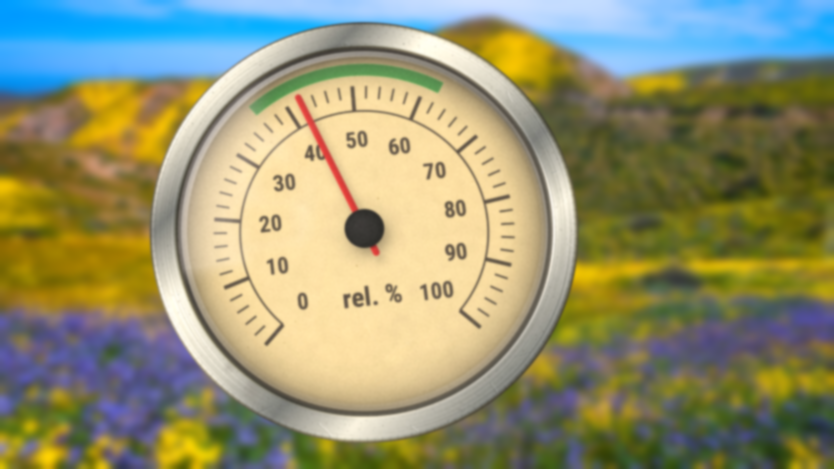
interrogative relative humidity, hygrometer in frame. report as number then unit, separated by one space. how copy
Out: 42 %
